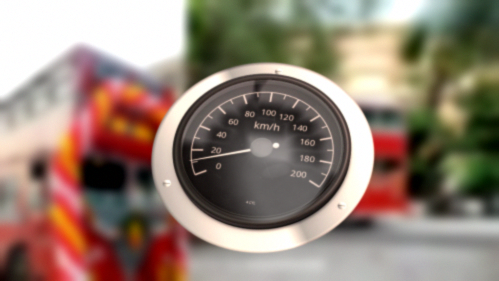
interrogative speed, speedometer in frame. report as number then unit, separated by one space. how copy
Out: 10 km/h
